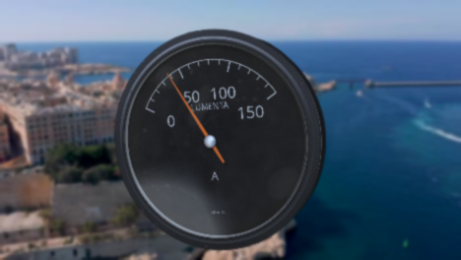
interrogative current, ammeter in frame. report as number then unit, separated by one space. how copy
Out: 40 A
